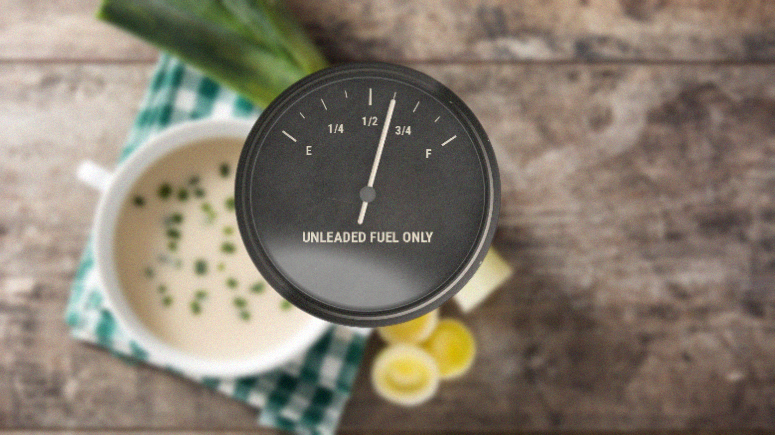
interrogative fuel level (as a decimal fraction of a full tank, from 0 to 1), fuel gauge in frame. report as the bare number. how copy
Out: 0.625
